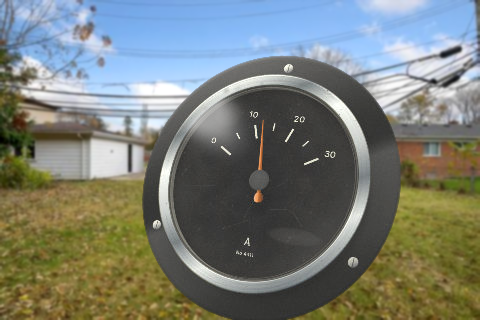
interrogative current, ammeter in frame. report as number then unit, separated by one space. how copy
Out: 12.5 A
